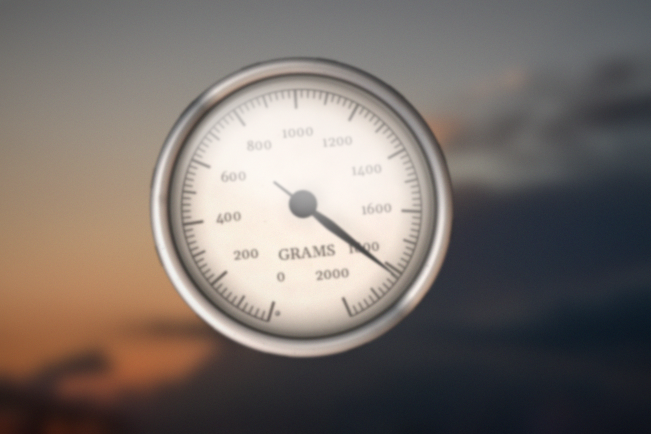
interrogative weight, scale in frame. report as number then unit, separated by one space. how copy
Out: 1820 g
